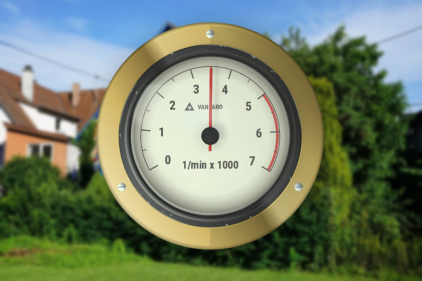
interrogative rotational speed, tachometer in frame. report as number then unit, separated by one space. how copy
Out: 3500 rpm
